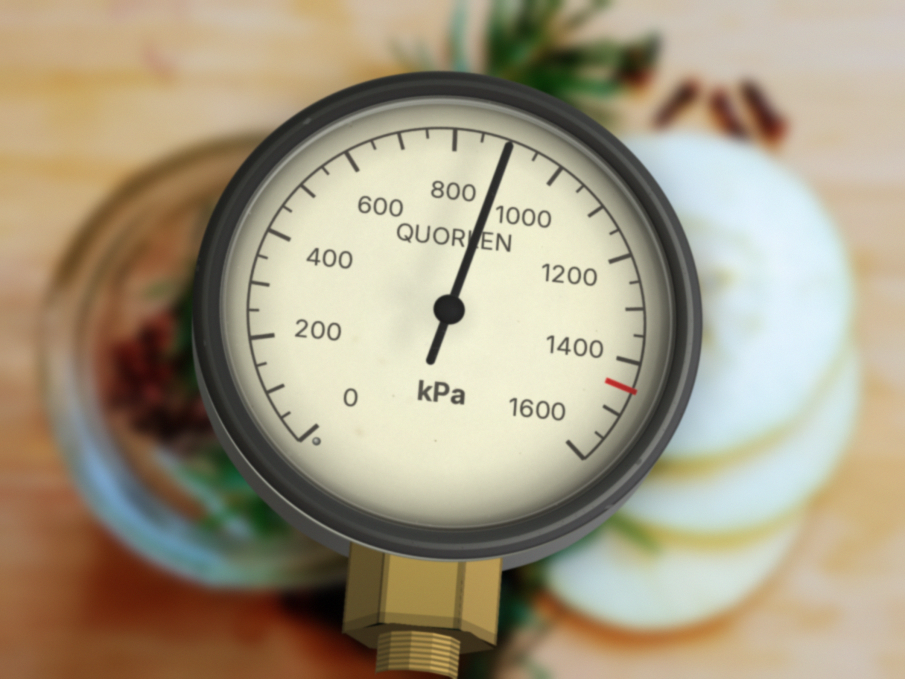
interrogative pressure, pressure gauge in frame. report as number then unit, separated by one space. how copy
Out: 900 kPa
